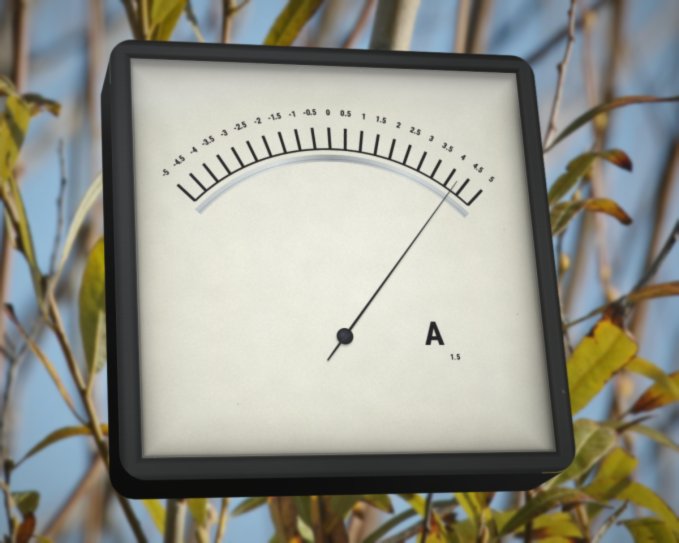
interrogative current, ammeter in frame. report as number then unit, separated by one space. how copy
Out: 4.25 A
